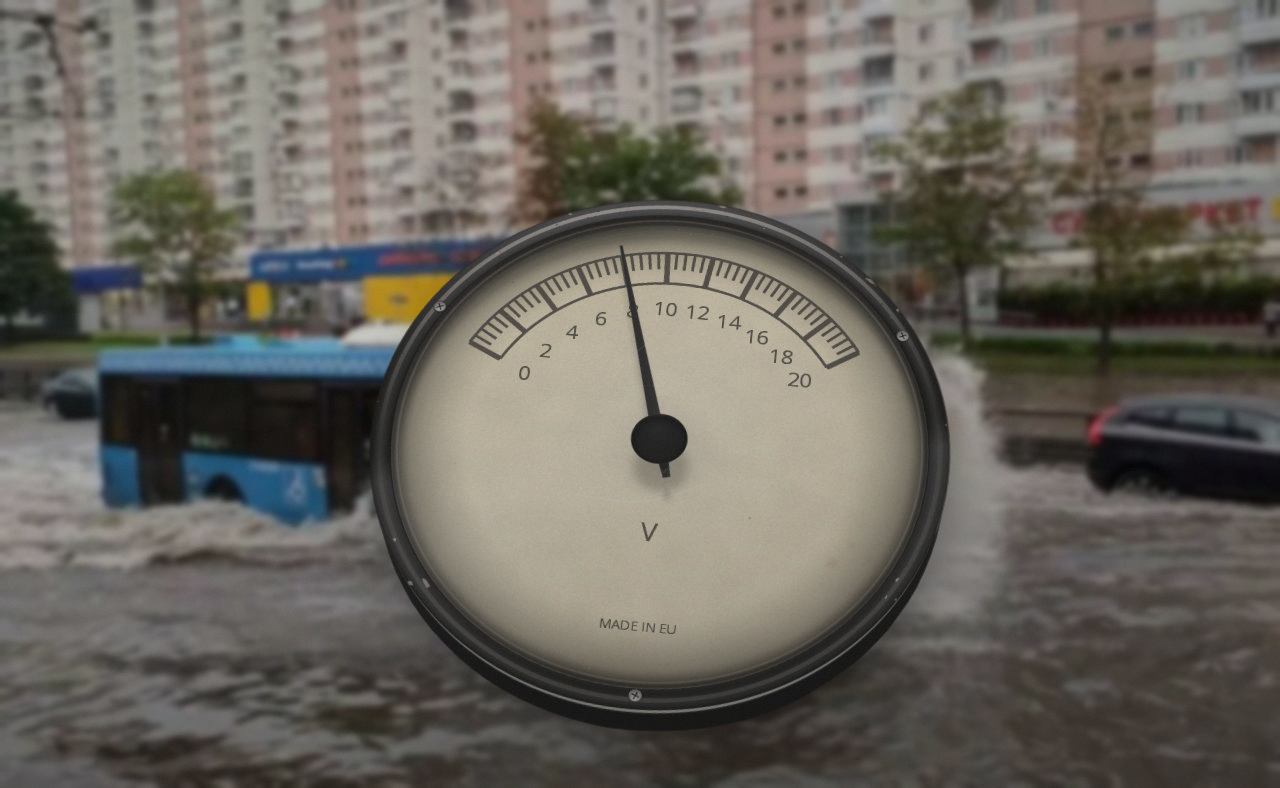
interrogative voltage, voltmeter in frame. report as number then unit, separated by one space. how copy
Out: 8 V
